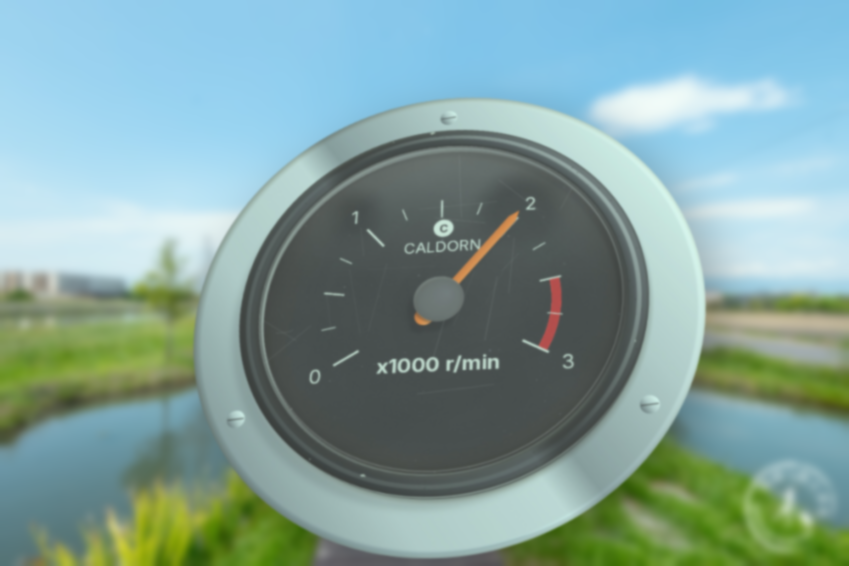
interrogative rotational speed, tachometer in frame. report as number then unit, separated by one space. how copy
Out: 2000 rpm
